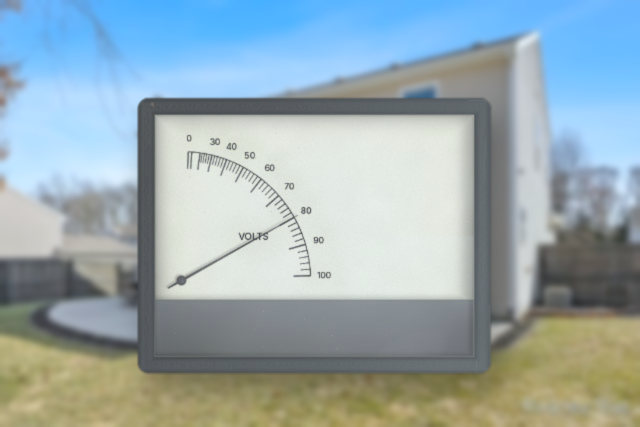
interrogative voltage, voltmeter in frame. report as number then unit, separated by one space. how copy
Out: 80 V
